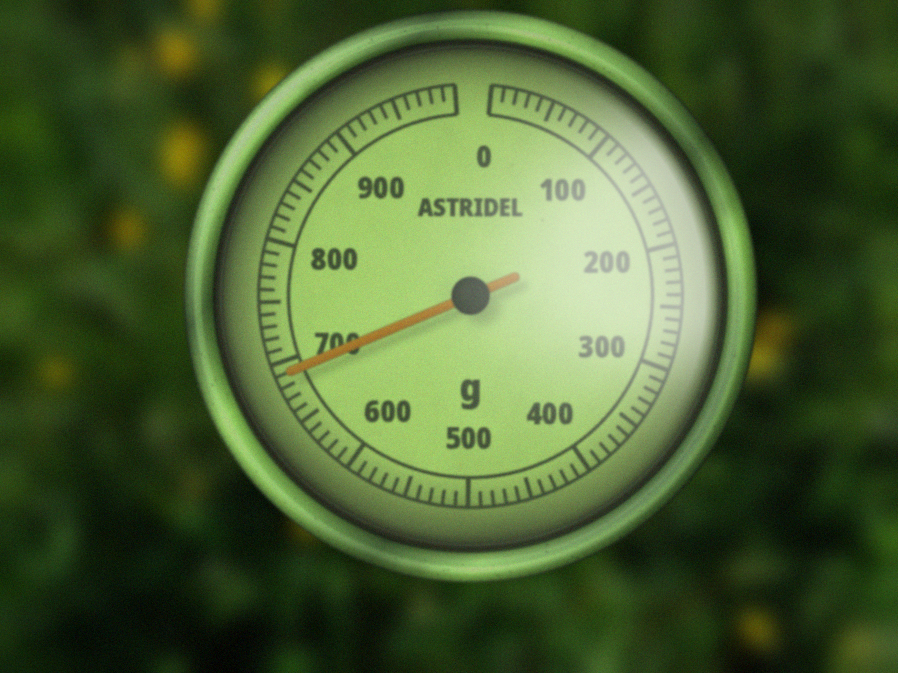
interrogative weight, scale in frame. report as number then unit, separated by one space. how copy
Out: 690 g
